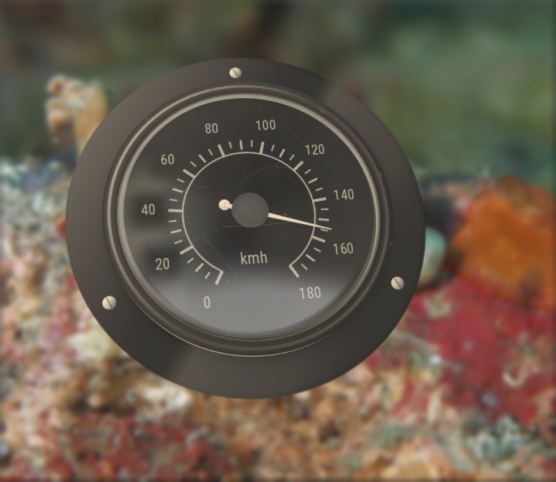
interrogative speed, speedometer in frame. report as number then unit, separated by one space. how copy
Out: 155 km/h
